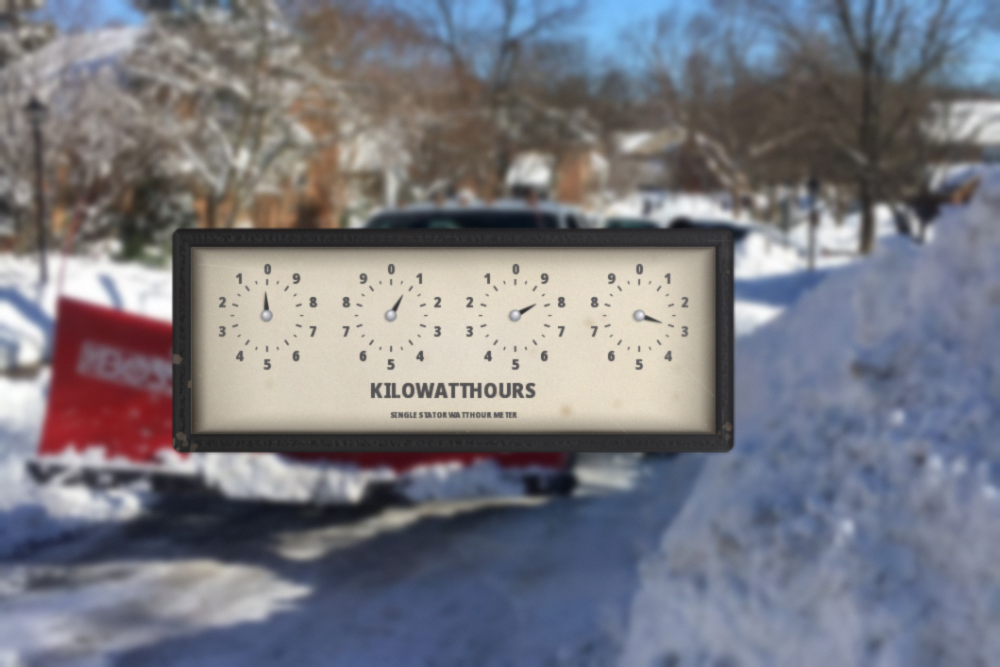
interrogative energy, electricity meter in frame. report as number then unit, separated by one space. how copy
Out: 83 kWh
